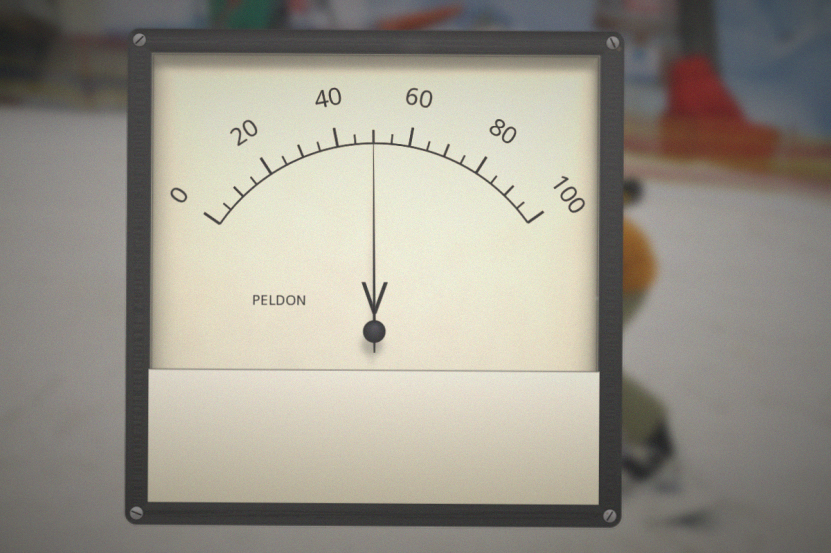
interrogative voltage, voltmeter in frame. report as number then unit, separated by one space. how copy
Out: 50 V
